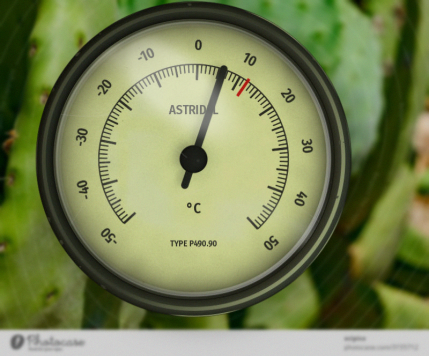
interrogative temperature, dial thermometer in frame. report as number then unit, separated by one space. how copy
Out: 6 °C
